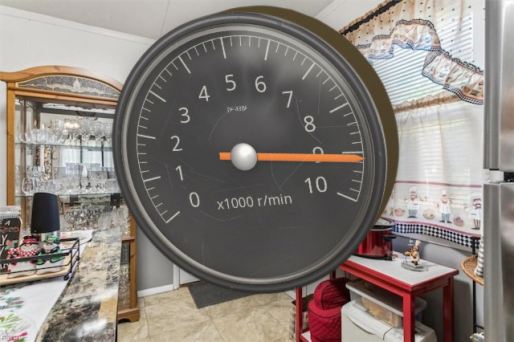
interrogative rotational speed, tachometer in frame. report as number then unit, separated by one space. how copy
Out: 9100 rpm
